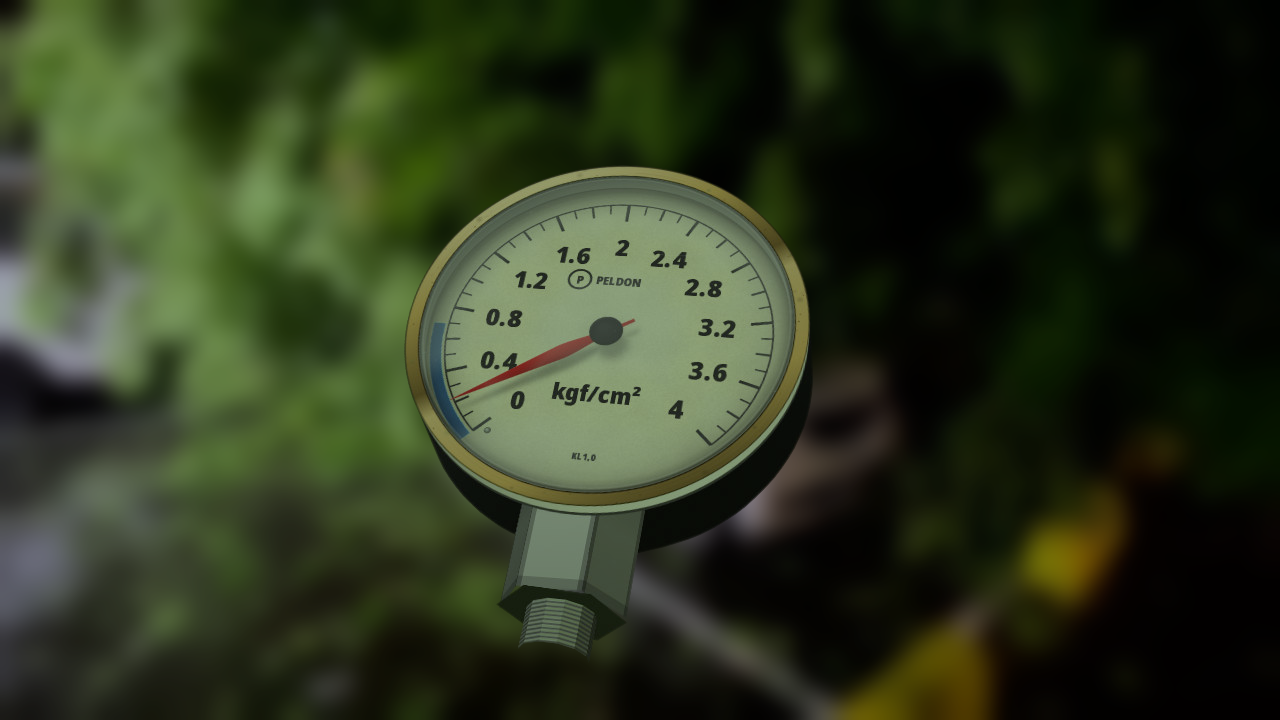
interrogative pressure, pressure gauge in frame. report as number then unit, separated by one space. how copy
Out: 0.2 kg/cm²
